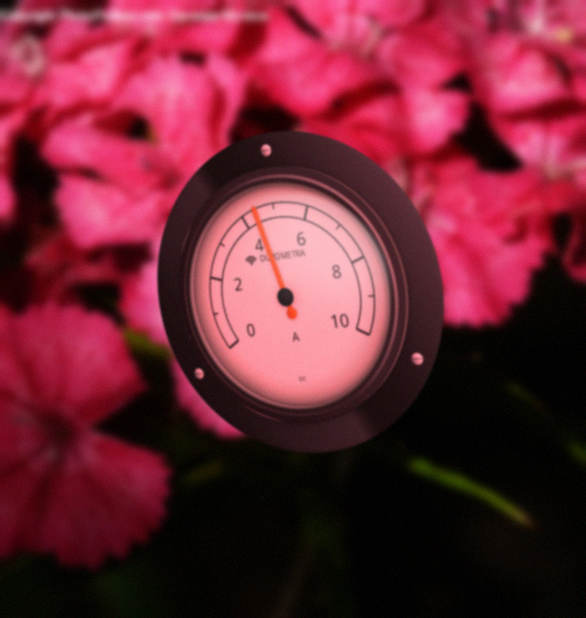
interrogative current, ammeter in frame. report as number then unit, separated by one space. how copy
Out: 4.5 A
